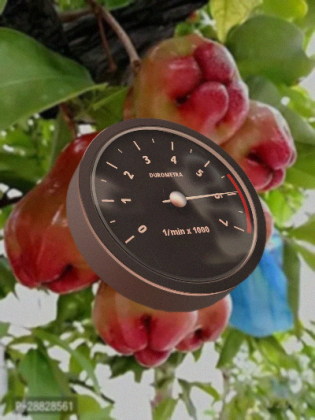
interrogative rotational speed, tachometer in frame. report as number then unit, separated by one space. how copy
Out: 6000 rpm
